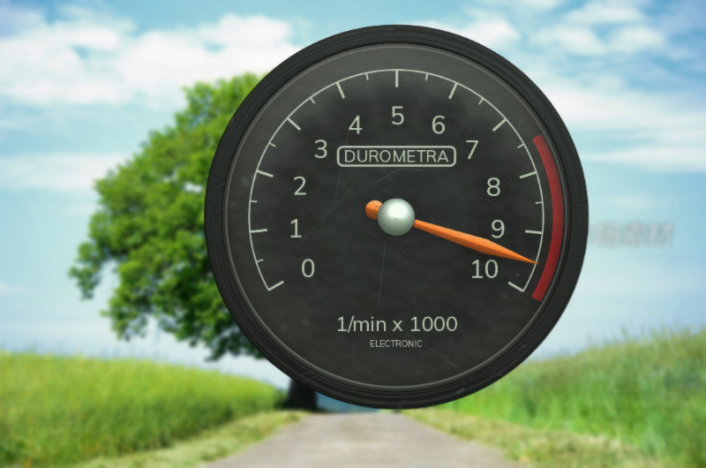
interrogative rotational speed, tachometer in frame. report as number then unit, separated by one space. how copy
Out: 9500 rpm
